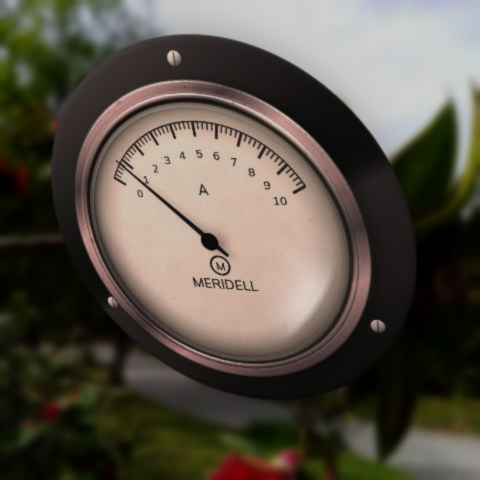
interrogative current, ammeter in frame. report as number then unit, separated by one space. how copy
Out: 1 A
